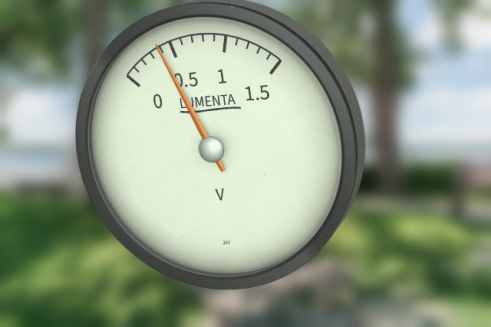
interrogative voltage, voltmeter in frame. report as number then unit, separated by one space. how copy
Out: 0.4 V
